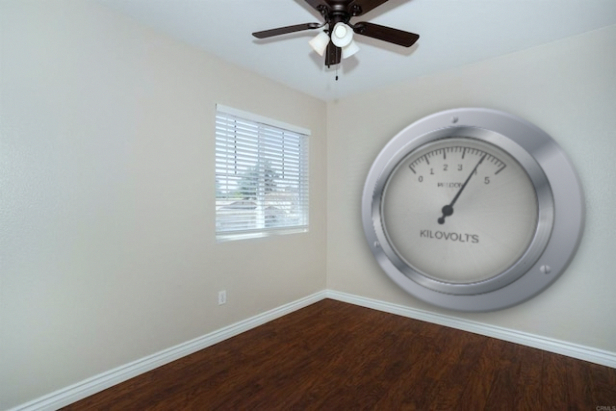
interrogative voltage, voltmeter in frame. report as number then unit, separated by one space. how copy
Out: 4 kV
